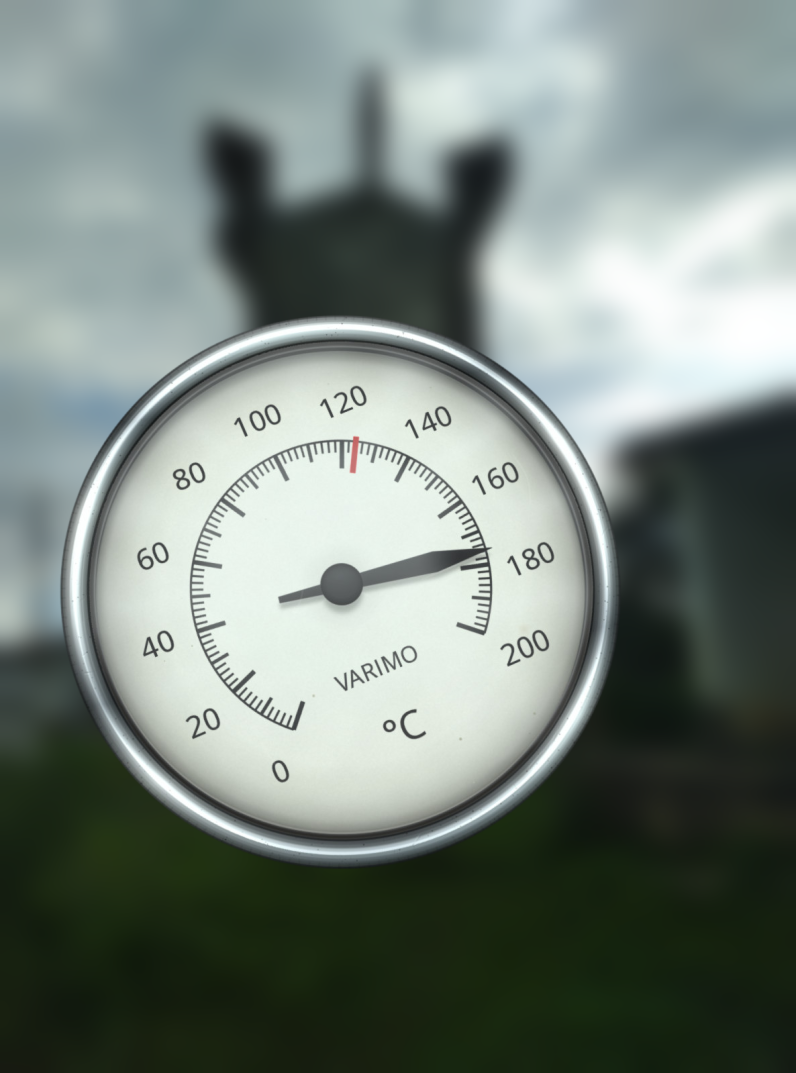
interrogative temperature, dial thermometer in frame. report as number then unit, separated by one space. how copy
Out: 176 °C
